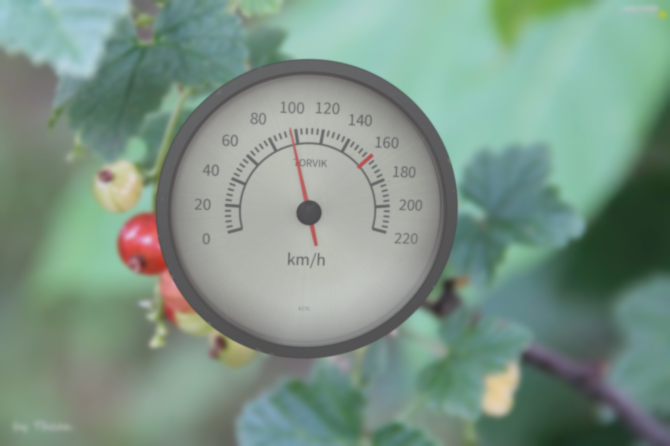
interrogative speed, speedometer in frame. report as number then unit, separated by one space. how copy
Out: 96 km/h
